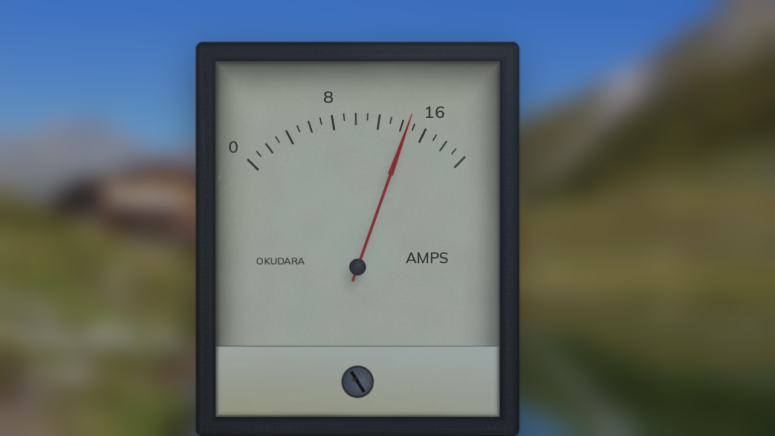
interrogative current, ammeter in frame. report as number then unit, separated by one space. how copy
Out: 14.5 A
